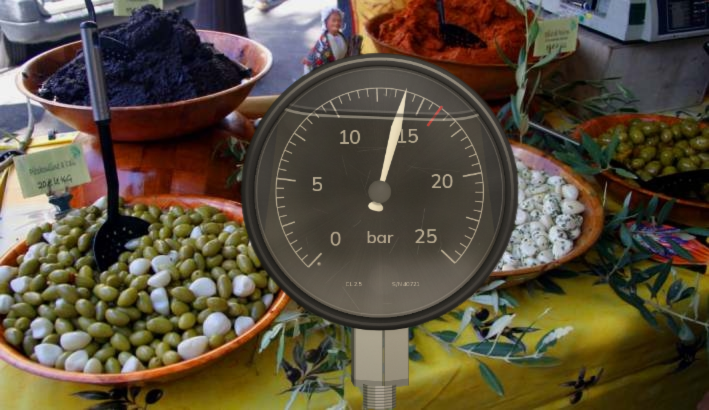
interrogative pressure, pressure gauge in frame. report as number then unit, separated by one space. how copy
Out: 14 bar
